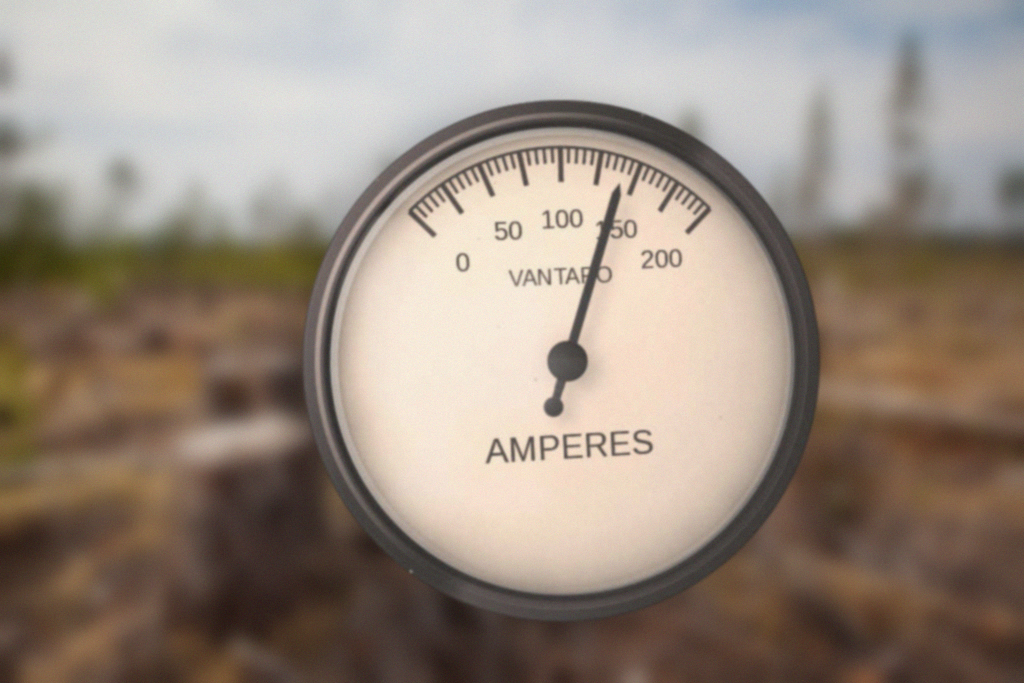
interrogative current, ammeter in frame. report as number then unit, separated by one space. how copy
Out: 140 A
